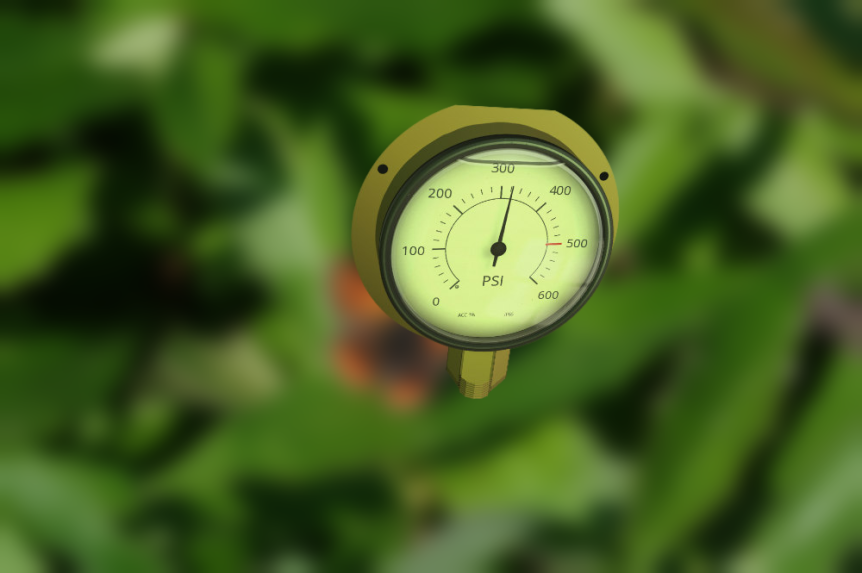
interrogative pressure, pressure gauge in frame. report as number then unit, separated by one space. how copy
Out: 320 psi
